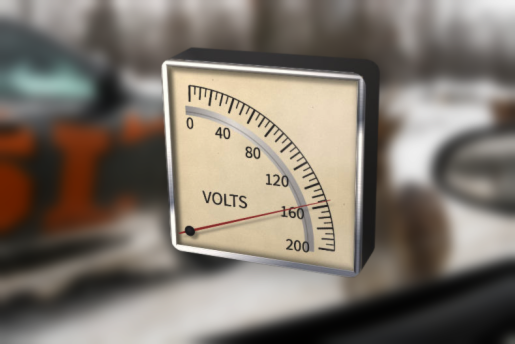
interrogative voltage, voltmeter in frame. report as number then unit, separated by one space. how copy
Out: 155 V
